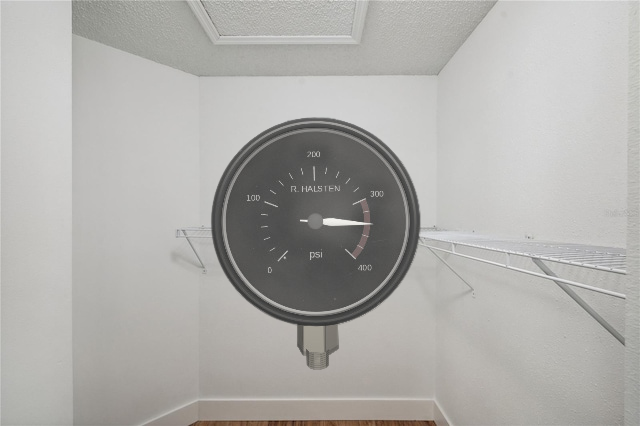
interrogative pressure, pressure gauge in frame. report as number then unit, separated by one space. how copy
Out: 340 psi
